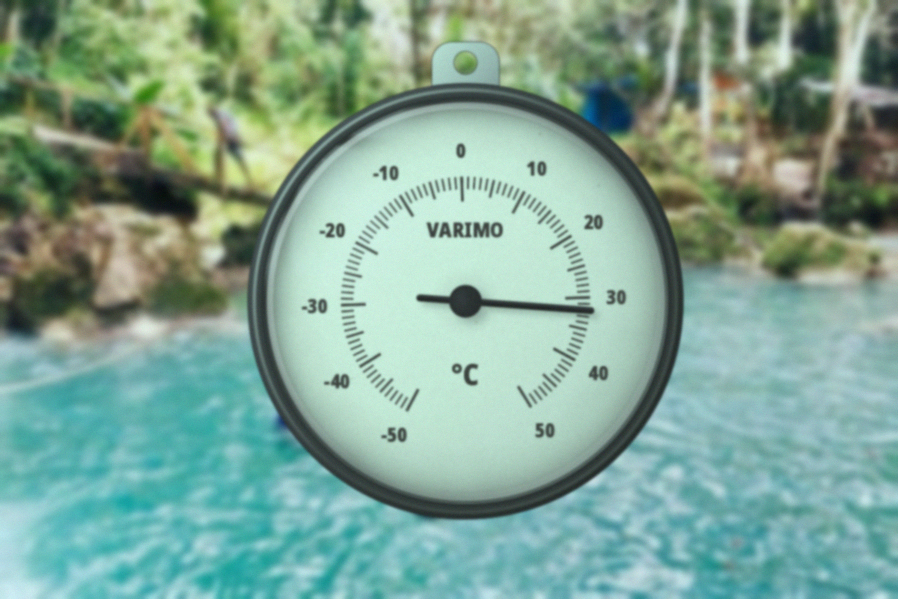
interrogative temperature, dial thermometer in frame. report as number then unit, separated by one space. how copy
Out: 32 °C
